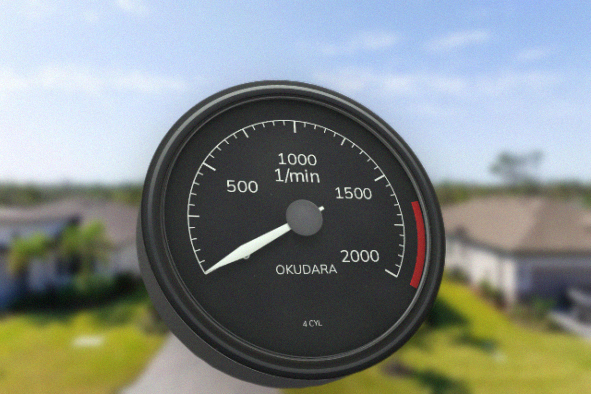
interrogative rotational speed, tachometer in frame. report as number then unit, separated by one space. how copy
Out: 0 rpm
